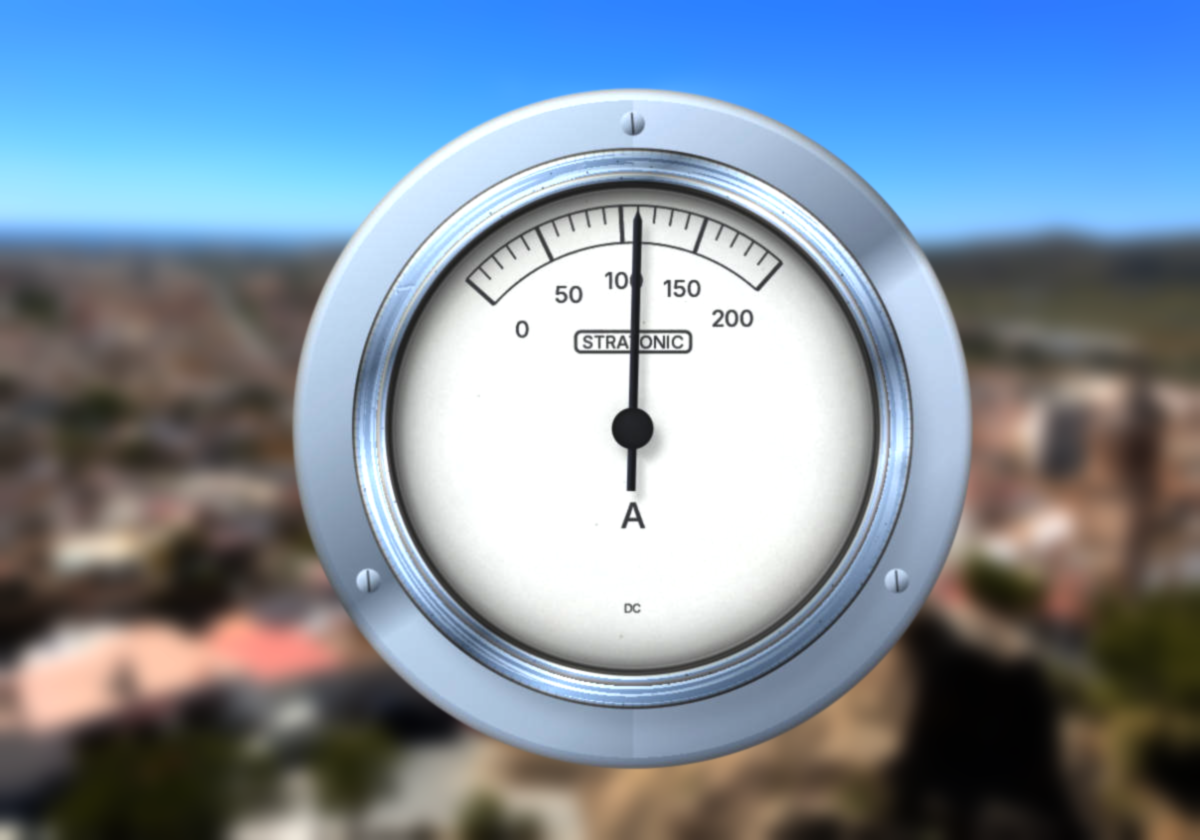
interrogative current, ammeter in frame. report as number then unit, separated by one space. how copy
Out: 110 A
